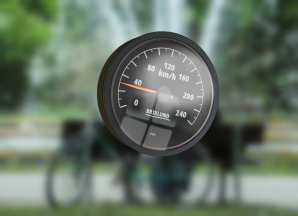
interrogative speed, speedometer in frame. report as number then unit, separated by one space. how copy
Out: 30 km/h
